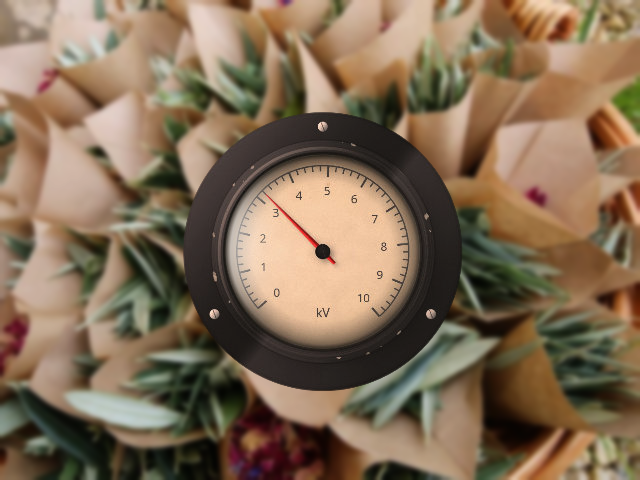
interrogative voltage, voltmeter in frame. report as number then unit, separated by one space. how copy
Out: 3.2 kV
